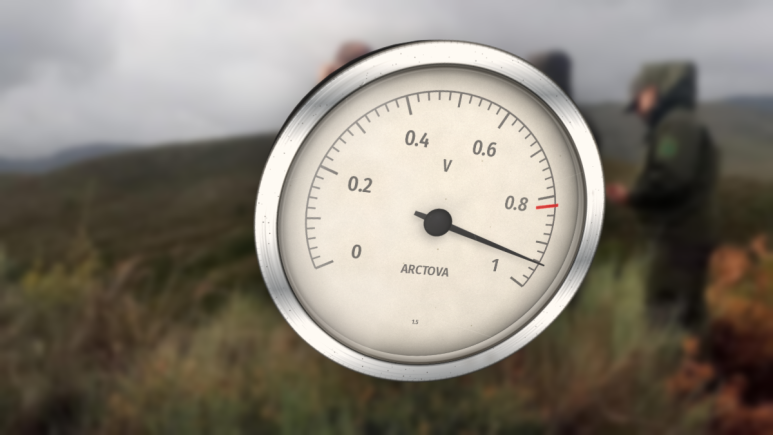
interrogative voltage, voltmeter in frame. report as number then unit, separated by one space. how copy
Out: 0.94 V
